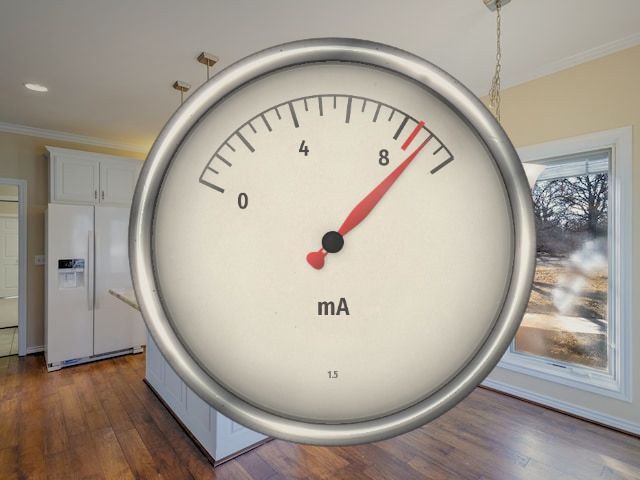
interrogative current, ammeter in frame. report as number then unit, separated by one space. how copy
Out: 9 mA
